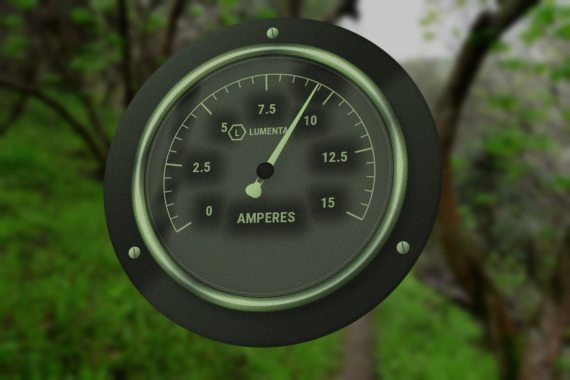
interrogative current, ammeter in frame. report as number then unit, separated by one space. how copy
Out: 9.5 A
